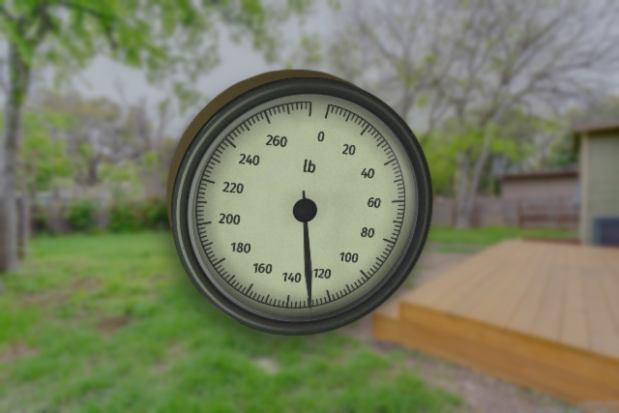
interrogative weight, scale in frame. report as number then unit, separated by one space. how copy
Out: 130 lb
